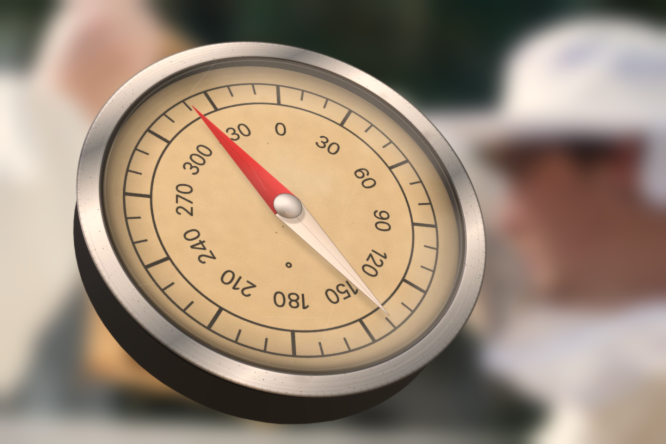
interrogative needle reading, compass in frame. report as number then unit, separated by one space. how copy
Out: 320 °
